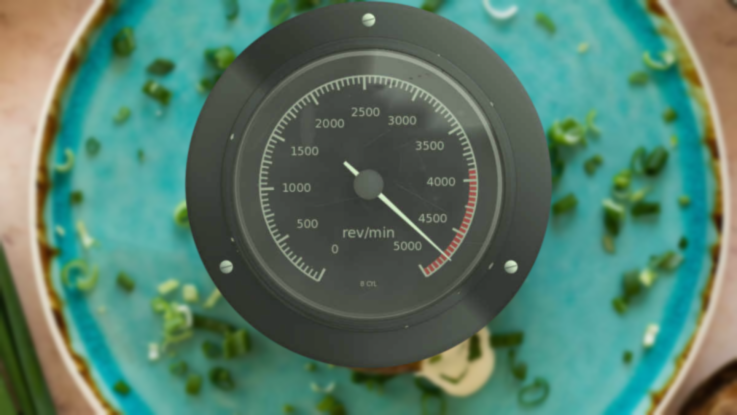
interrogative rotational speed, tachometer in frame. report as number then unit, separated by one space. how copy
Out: 4750 rpm
